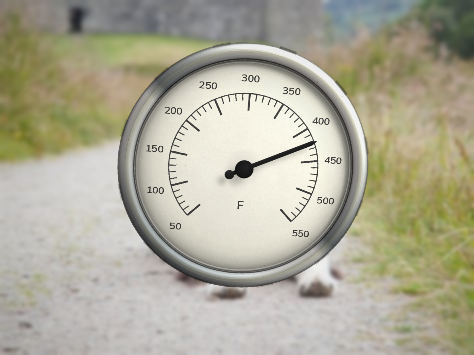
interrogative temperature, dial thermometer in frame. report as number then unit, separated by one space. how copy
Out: 420 °F
